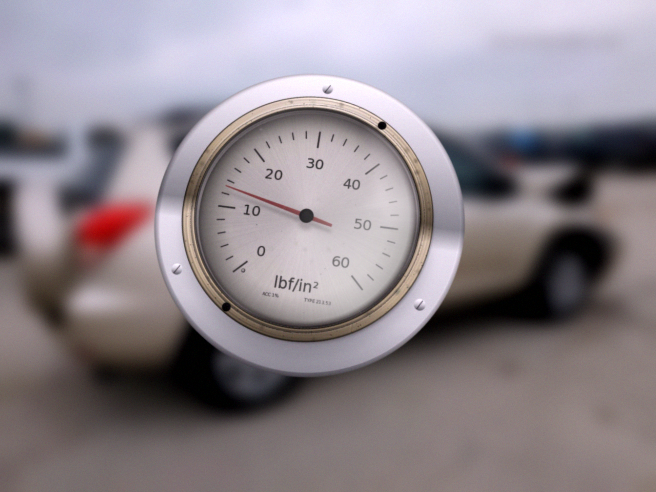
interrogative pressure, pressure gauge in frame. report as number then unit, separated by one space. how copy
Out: 13 psi
